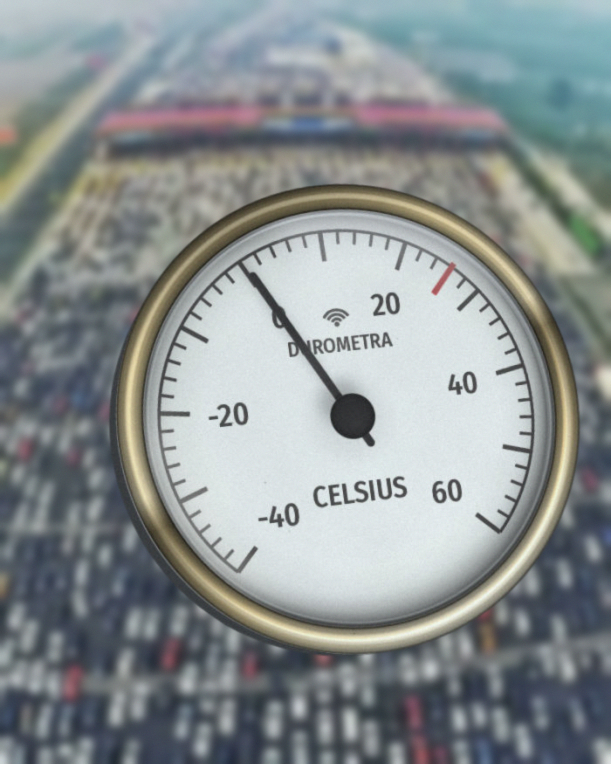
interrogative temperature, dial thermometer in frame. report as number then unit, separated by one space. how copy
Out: 0 °C
